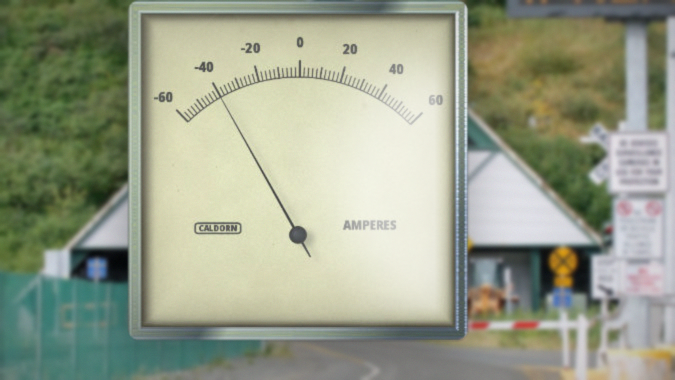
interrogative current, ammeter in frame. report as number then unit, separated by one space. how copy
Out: -40 A
